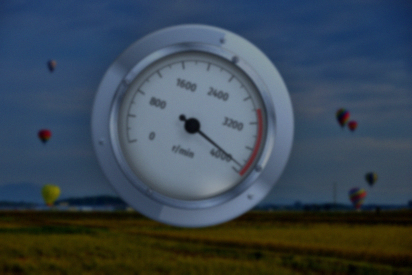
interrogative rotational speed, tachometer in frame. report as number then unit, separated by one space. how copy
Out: 3900 rpm
